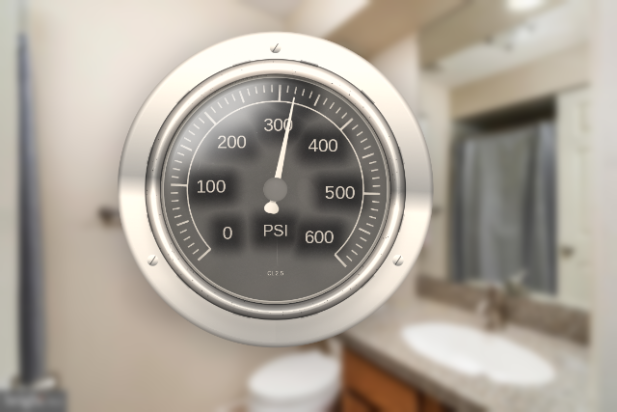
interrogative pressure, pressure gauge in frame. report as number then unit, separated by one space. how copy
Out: 320 psi
